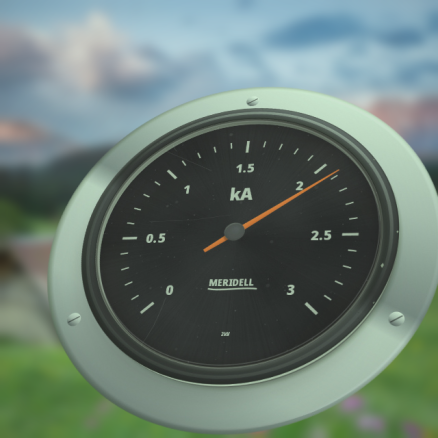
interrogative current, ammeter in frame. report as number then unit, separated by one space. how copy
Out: 2.1 kA
